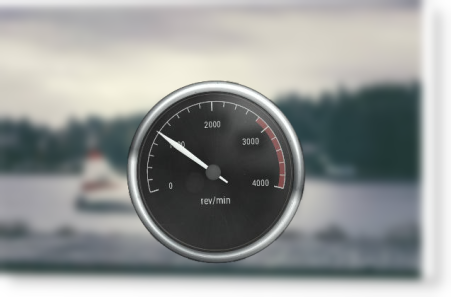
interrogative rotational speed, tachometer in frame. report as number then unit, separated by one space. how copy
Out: 1000 rpm
